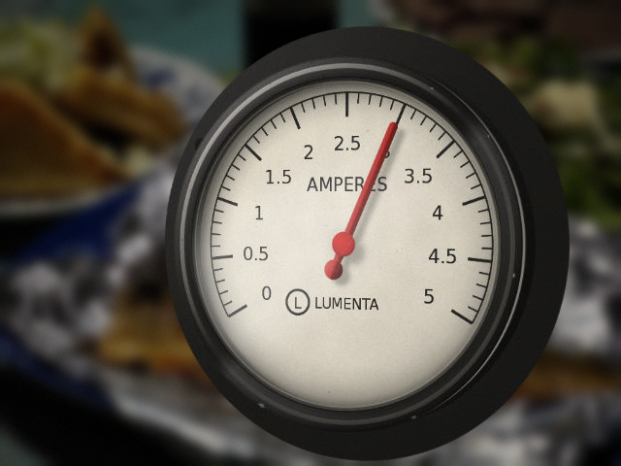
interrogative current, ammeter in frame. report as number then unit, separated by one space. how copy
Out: 3 A
